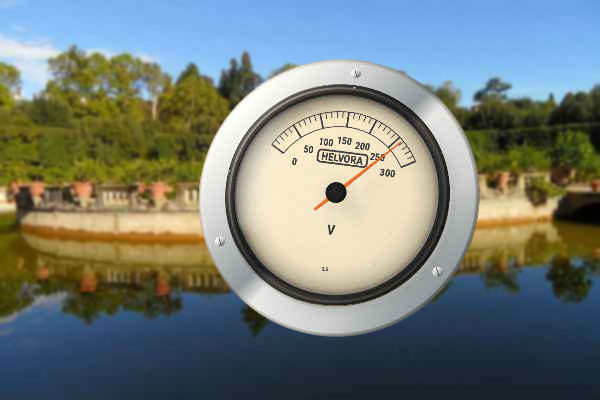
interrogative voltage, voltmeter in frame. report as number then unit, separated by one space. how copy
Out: 260 V
